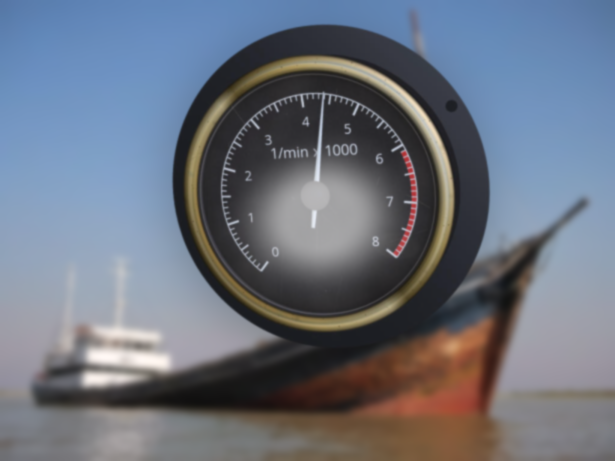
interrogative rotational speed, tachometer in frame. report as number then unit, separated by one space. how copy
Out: 4400 rpm
